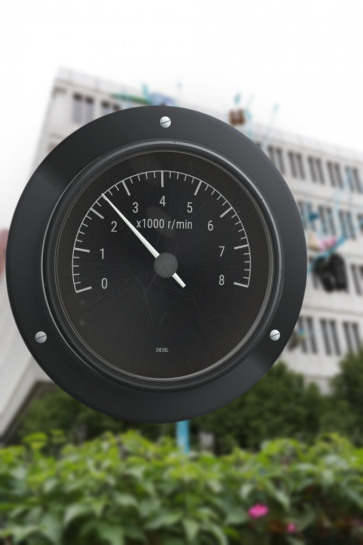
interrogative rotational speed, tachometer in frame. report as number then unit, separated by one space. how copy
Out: 2400 rpm
